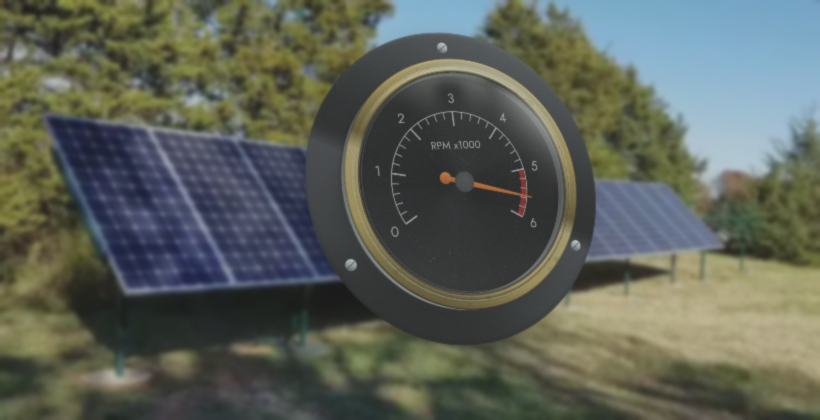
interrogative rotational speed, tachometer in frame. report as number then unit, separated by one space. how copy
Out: 5600 rpm
